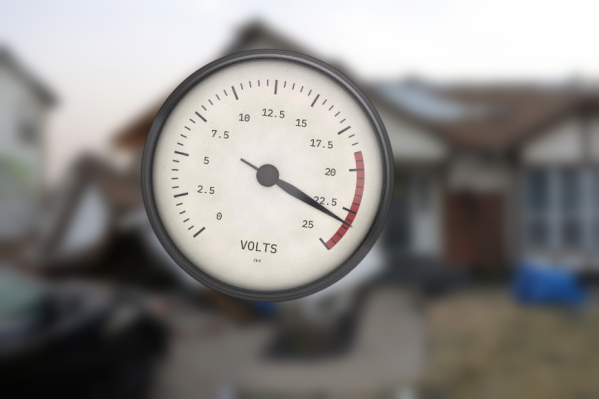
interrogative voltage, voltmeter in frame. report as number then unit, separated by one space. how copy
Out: 23.25 V
